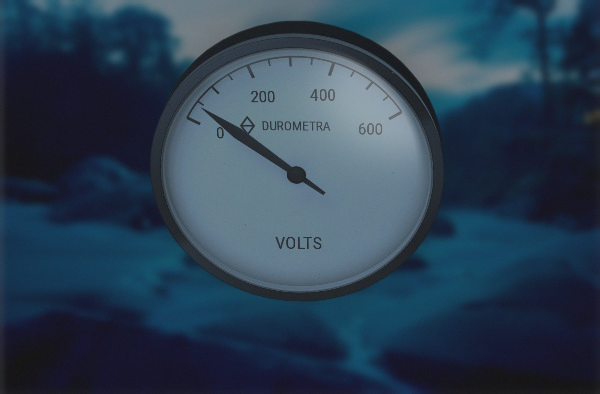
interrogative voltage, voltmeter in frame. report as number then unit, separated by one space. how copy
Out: 50 V
